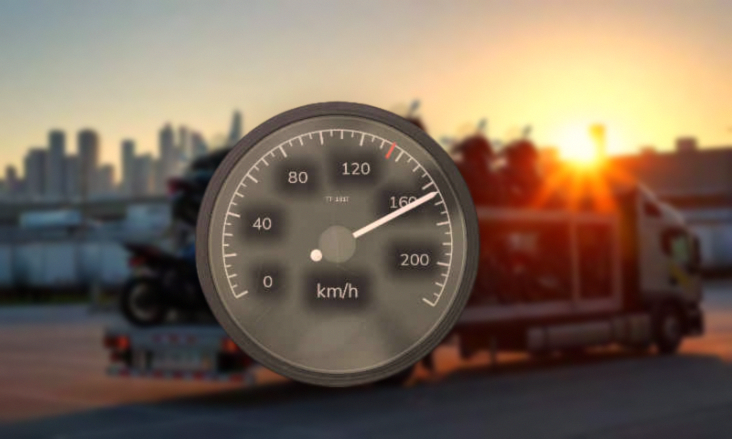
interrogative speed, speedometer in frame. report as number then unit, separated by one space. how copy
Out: 165 km/h
